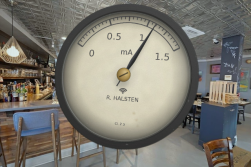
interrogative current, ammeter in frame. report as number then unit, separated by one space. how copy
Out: 1.1 mA
